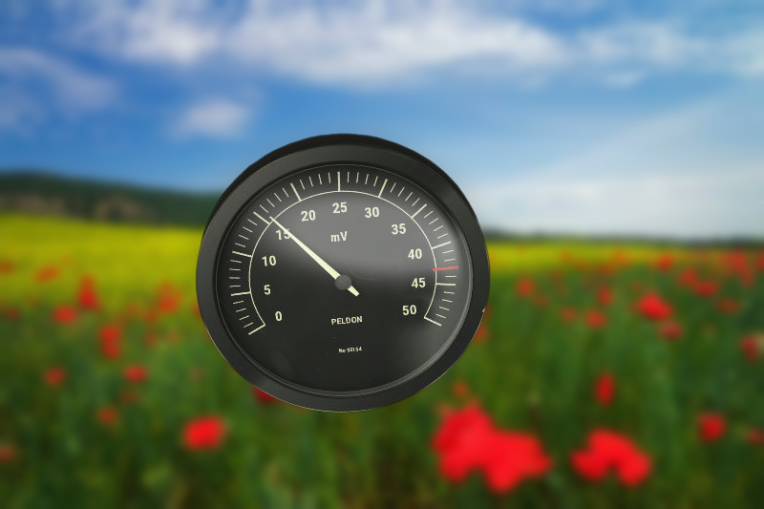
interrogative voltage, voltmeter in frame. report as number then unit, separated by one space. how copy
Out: 16 mV
